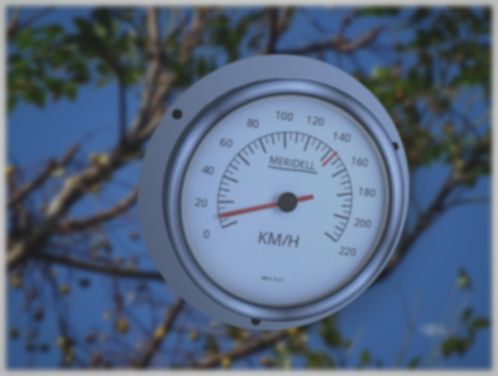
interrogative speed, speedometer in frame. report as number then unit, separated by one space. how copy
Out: 10 km/h
